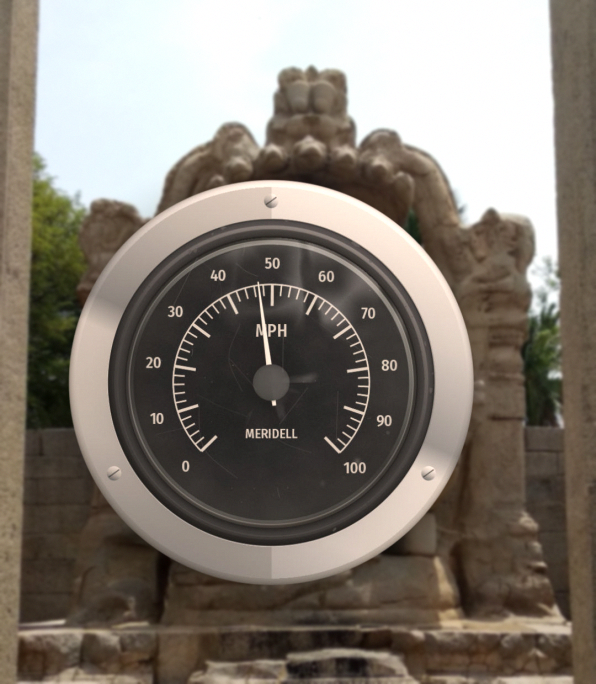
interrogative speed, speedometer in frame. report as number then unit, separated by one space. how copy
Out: 47 mph
